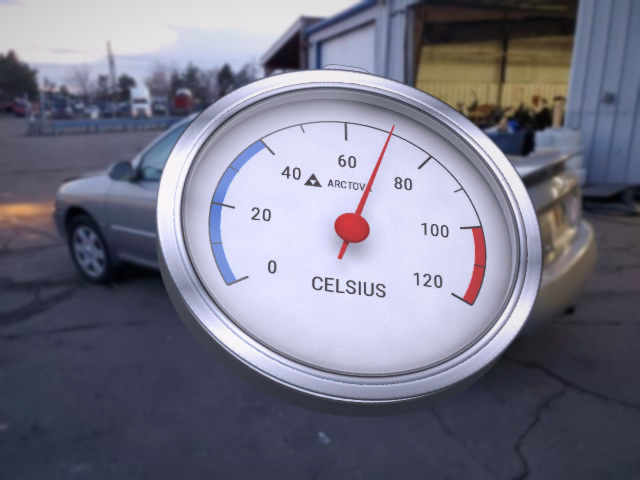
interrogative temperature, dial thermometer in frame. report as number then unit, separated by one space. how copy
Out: 70 °C
